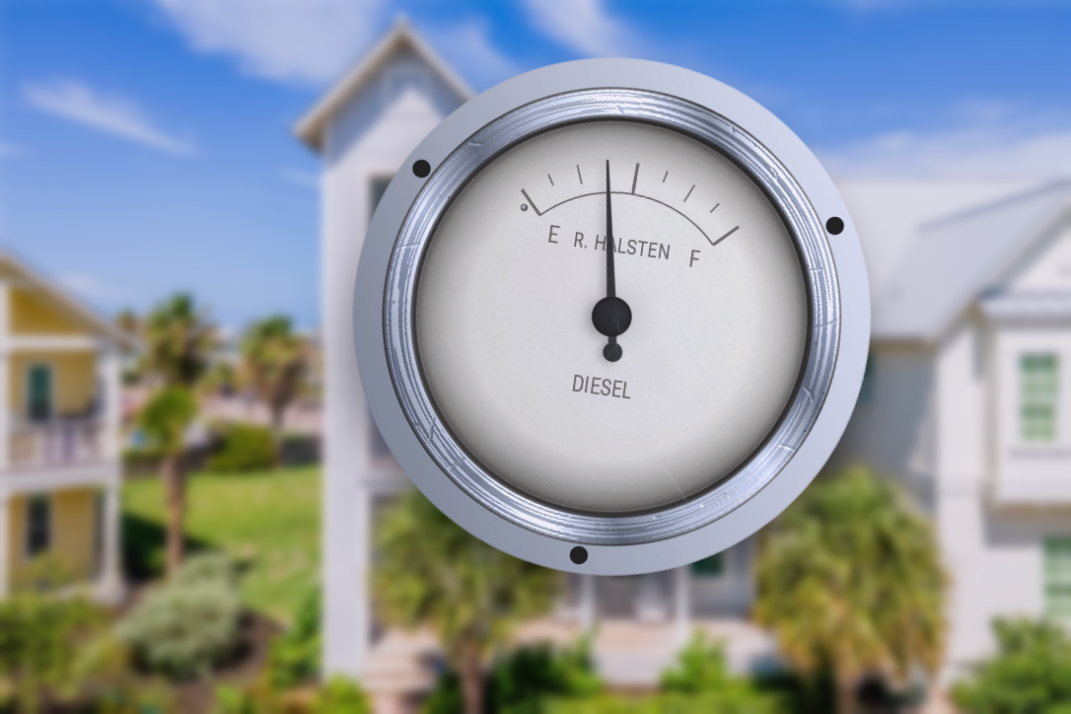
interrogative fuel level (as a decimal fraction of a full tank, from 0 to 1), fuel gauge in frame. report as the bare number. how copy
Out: 0.375
